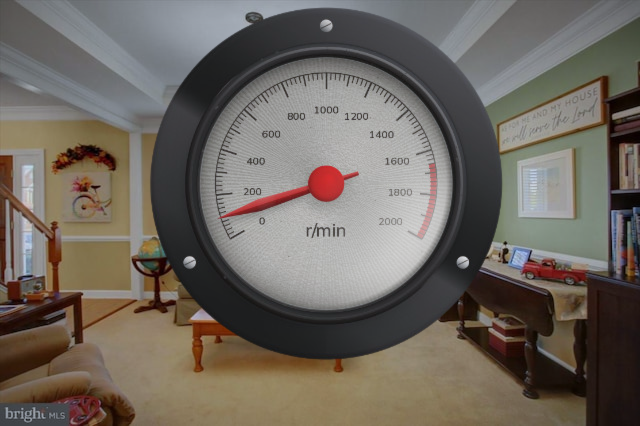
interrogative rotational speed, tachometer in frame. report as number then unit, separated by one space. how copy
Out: 100 rpm
